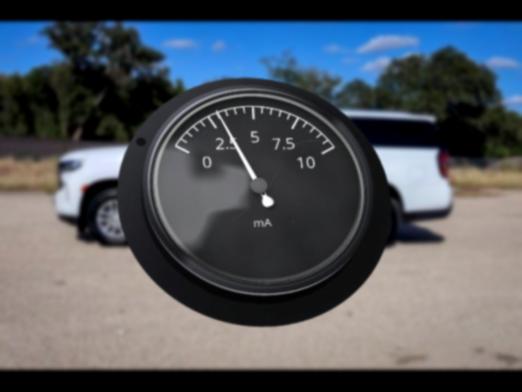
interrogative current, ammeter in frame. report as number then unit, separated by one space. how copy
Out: 3 mA
